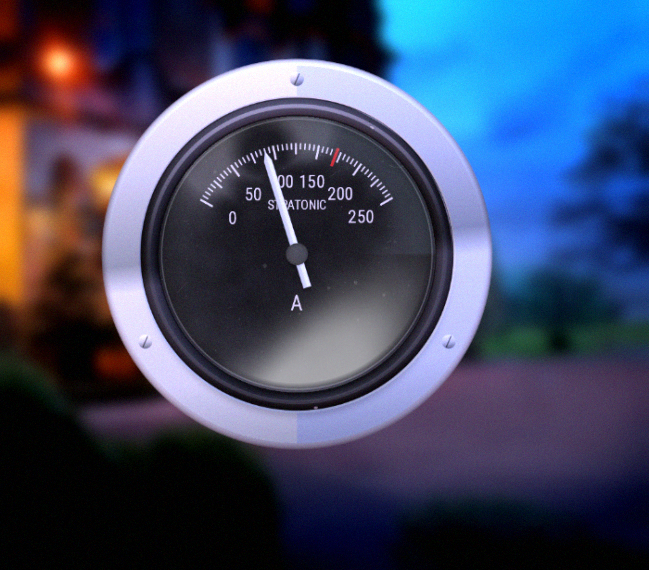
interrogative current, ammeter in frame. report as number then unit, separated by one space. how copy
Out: 90 A
